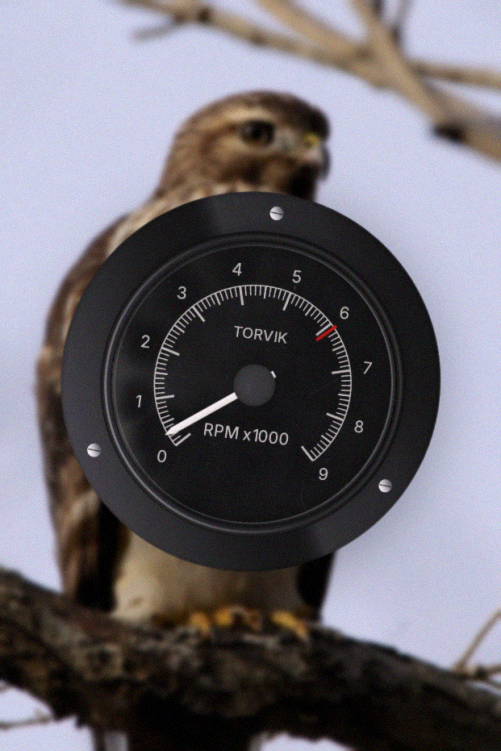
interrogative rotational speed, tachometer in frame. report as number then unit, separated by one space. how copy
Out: 300 rpm
